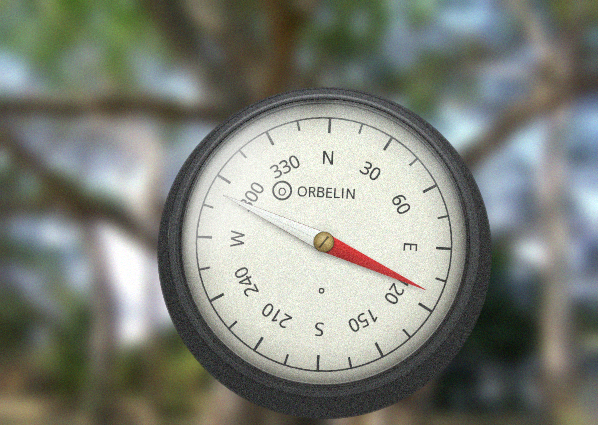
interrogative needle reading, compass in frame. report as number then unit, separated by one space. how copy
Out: 112.5 °
